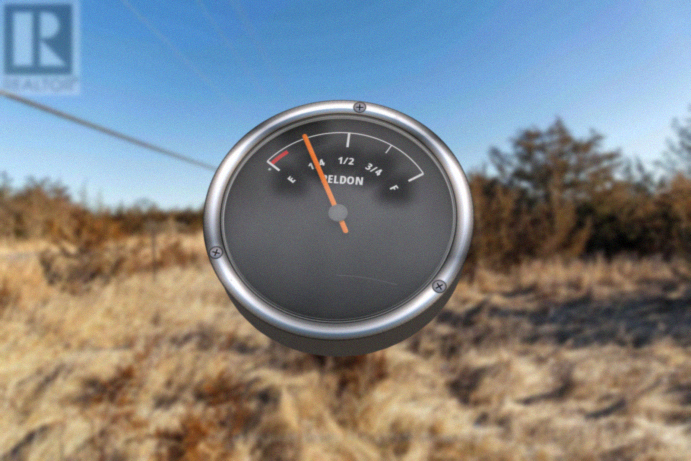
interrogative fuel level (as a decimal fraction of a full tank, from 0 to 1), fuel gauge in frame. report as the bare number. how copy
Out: 0.25
